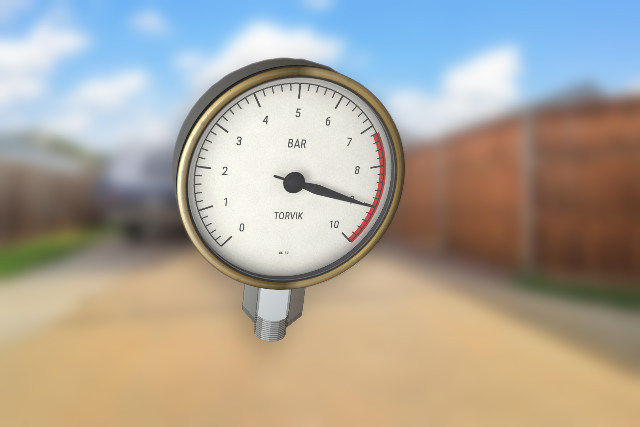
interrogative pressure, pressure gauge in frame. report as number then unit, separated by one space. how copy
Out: 9 bar
